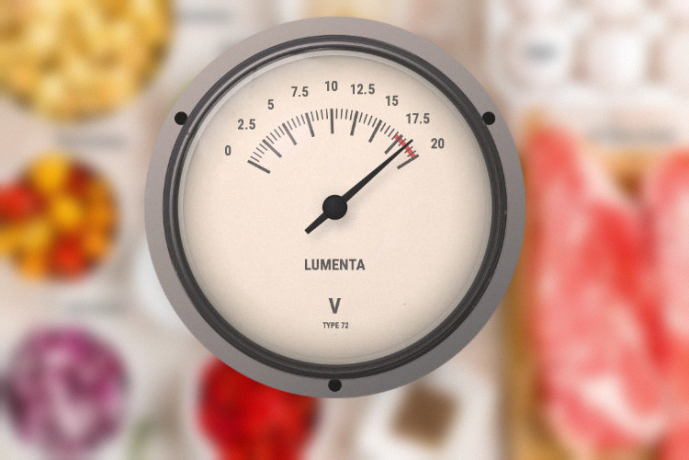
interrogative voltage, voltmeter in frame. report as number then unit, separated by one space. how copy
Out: 18.5 V
